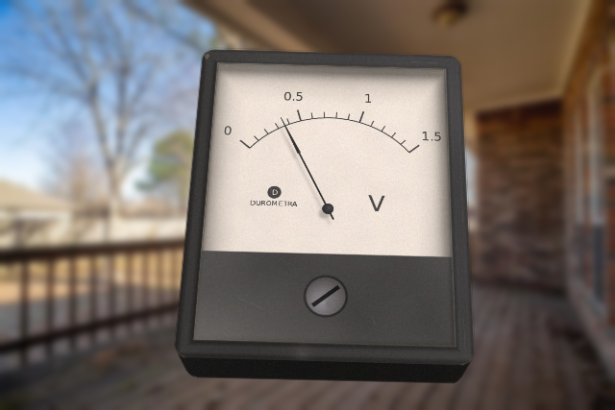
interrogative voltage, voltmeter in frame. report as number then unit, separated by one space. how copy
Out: 0.35 V
